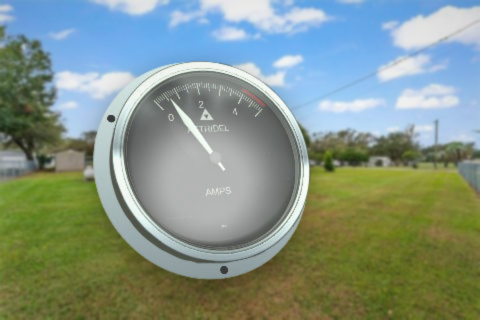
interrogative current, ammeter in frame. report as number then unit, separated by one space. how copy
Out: 0.5 A
